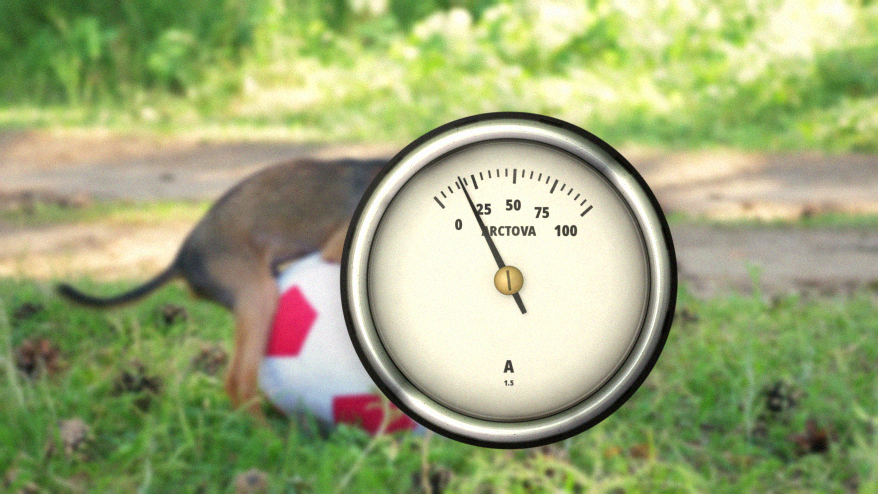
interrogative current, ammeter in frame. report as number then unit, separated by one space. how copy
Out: 17.5 A
